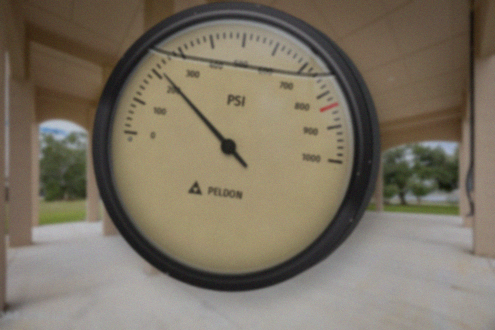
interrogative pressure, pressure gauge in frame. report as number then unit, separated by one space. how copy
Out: 220 psi
